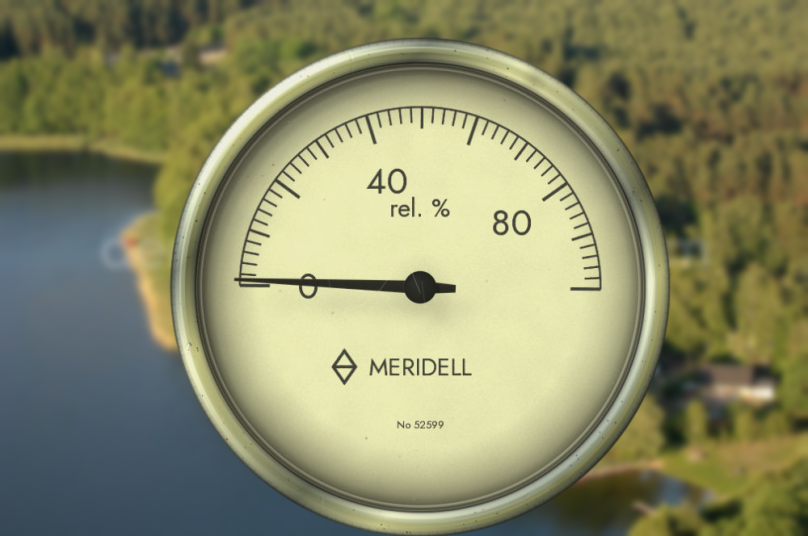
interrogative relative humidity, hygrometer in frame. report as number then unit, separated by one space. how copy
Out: 1 %
